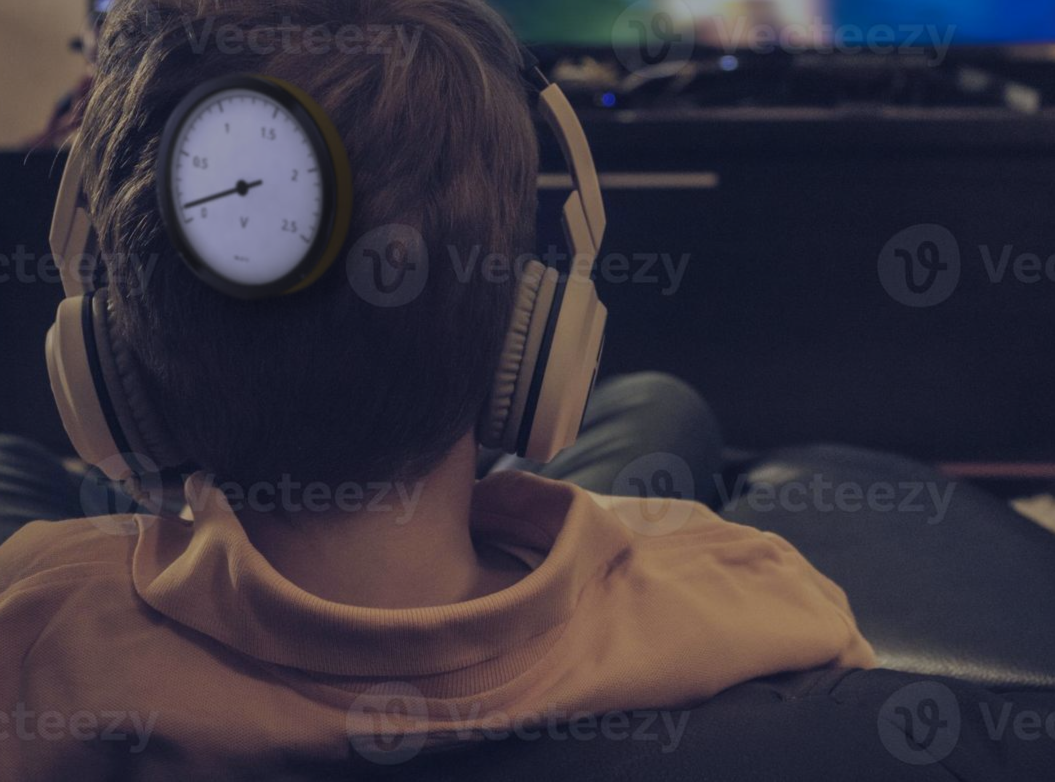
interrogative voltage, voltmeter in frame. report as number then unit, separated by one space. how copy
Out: 0.1 V
